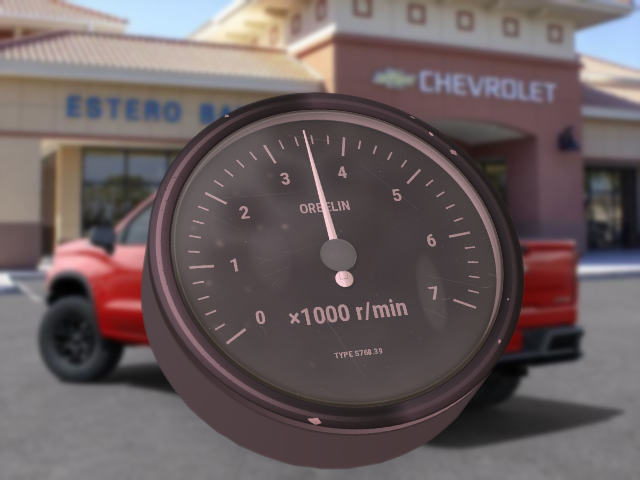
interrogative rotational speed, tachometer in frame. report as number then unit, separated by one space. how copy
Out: 3500 rpm
